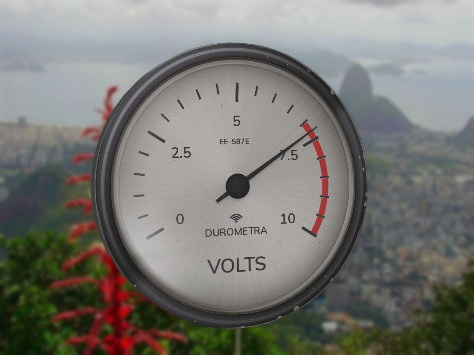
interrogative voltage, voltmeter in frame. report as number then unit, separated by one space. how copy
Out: 7.25 V
